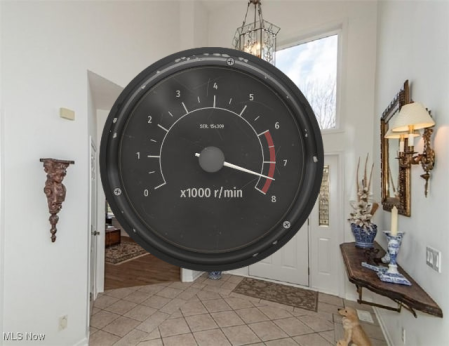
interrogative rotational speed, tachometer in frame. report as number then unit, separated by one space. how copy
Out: 7500 rpm
